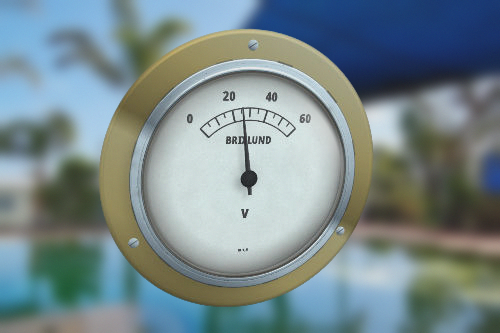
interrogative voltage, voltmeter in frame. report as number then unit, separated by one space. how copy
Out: 25 V
